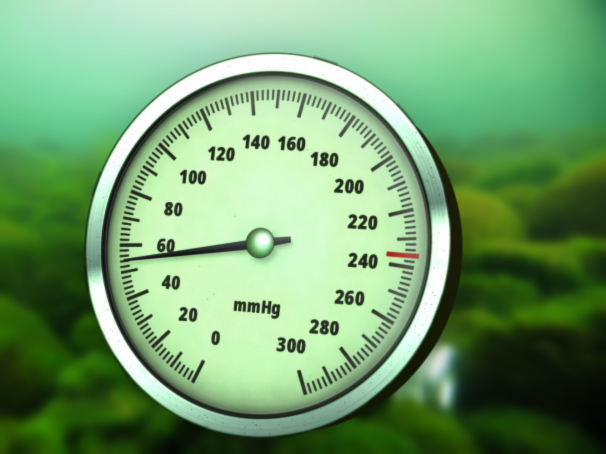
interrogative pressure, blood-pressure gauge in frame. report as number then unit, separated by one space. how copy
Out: 54 mmHg
